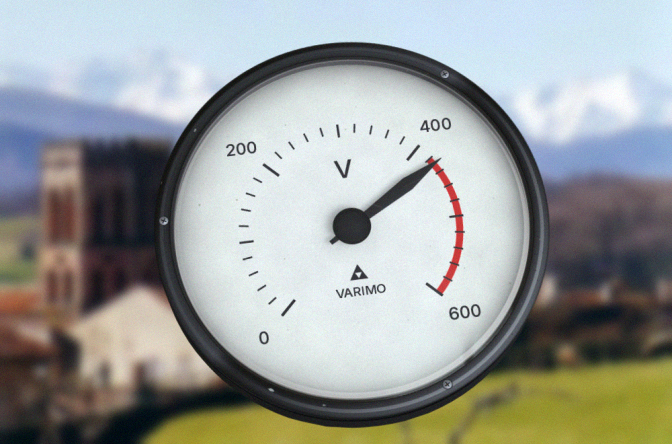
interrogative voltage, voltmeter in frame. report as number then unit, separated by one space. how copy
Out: 430 V
